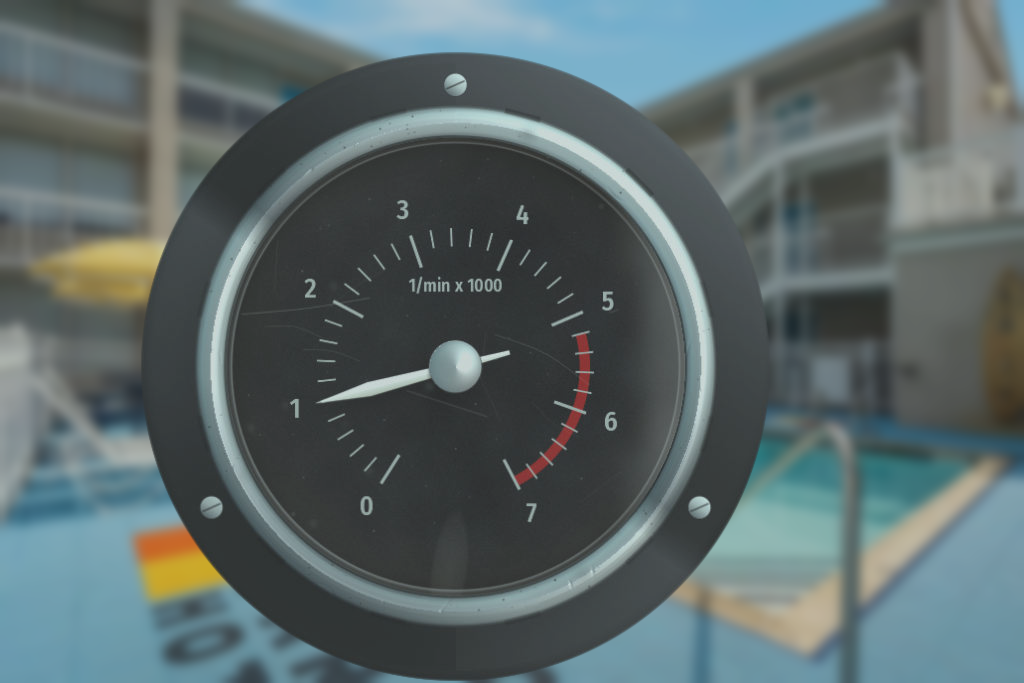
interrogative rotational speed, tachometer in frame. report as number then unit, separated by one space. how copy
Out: 1000 rpm
